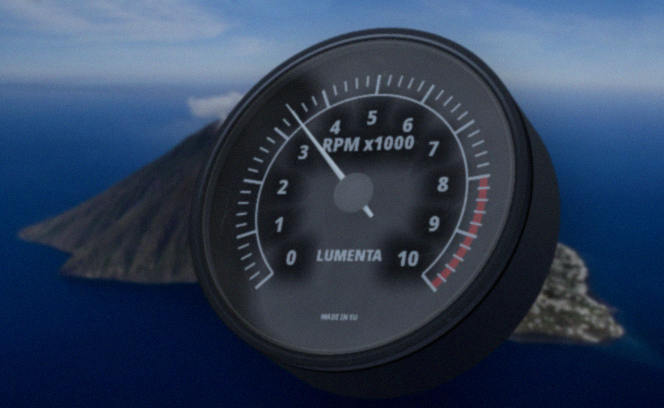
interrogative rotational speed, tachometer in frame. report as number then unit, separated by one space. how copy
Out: 3400 rpm
